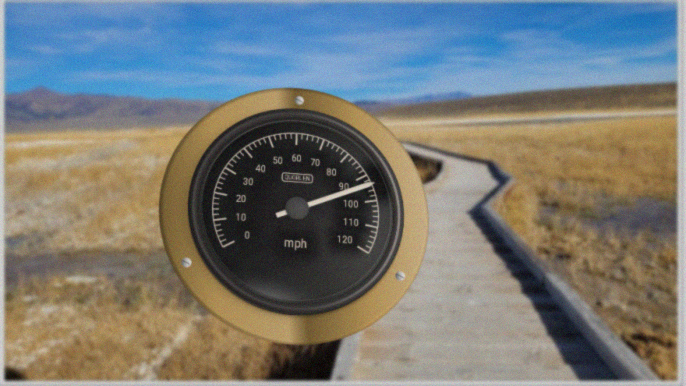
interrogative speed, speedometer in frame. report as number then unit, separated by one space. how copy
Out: 94 mph
